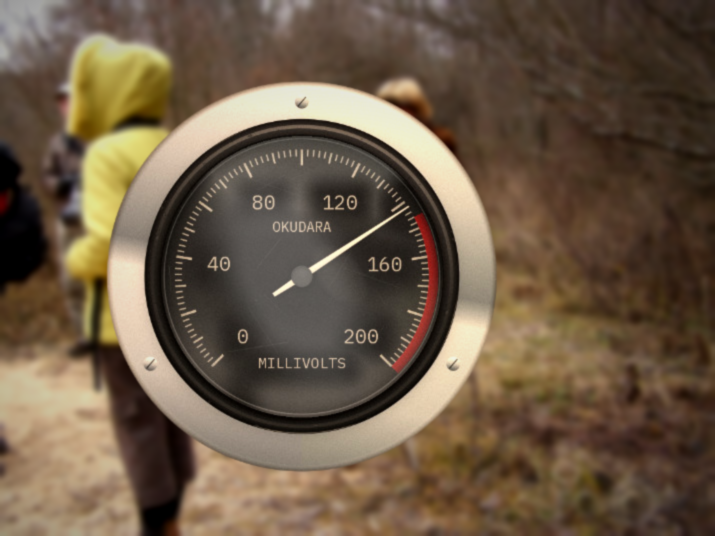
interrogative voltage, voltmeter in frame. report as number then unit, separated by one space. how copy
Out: 142 mV
